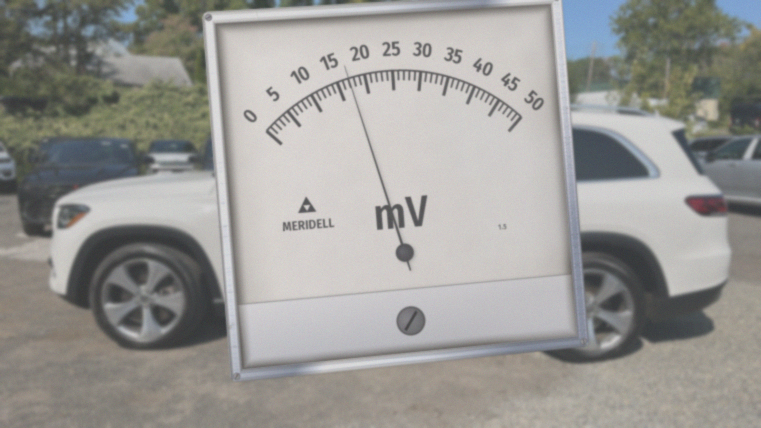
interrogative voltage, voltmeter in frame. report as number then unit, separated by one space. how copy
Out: 17 mV
